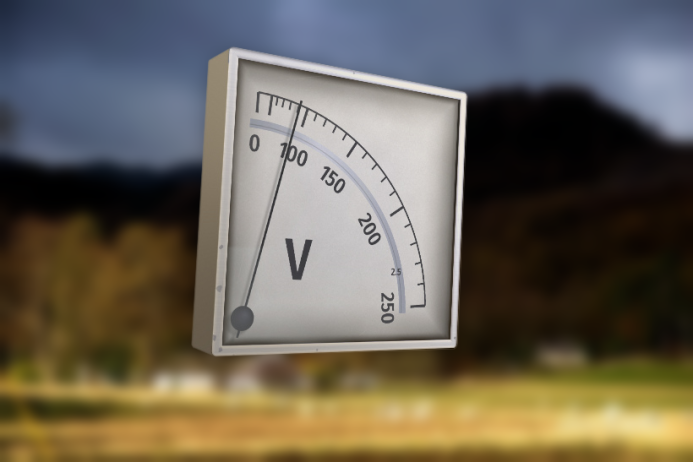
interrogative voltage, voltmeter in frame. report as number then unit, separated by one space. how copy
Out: 90 V
